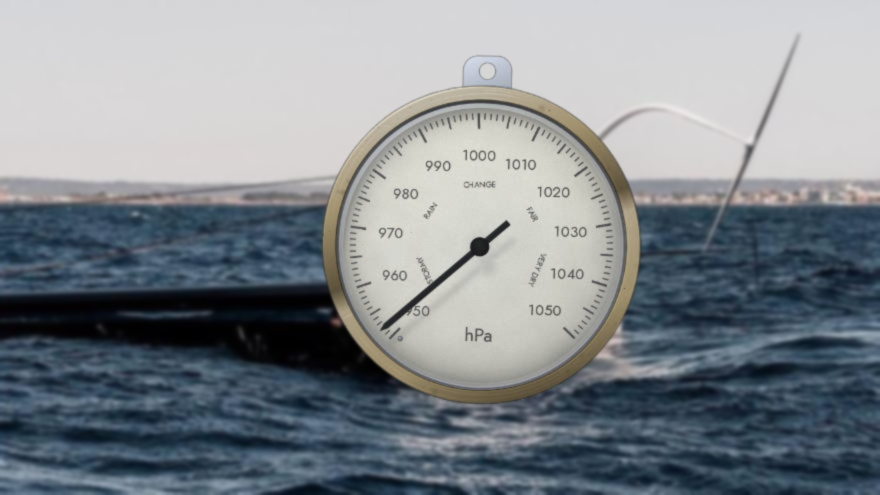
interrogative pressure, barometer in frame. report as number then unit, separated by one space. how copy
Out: 952 hPa
